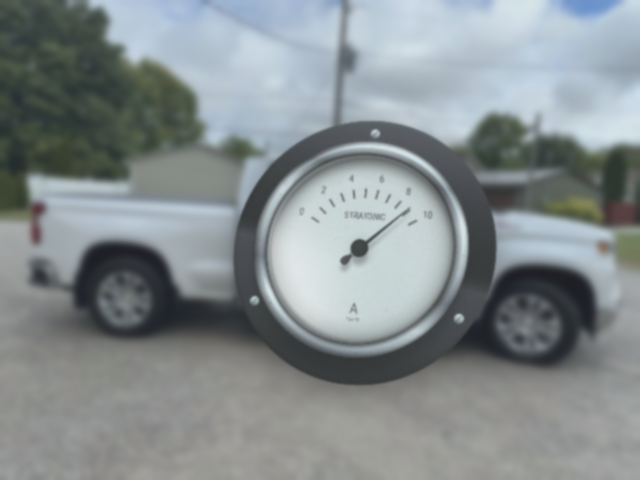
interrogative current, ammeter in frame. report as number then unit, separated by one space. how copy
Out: 9 A
